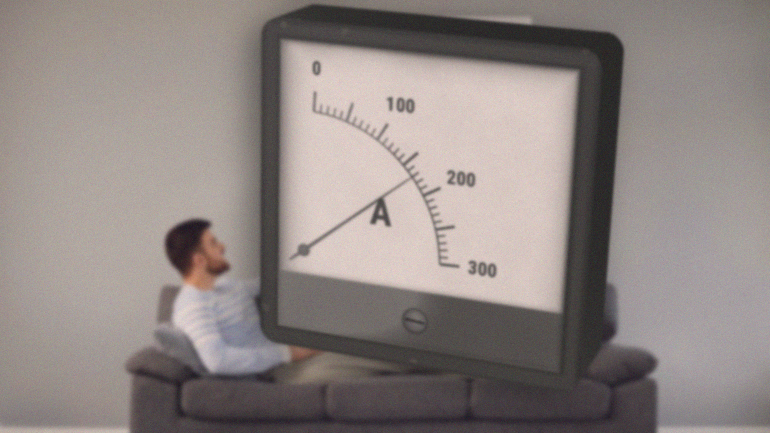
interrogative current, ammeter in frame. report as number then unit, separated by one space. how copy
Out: 170 A
